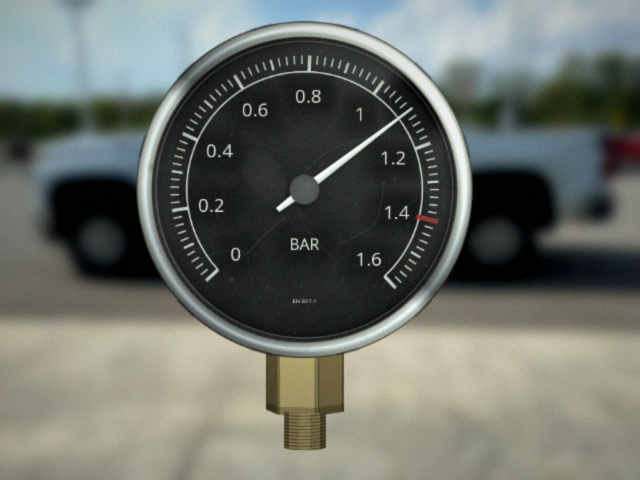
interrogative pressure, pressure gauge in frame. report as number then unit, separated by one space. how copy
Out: 1.1 bar
